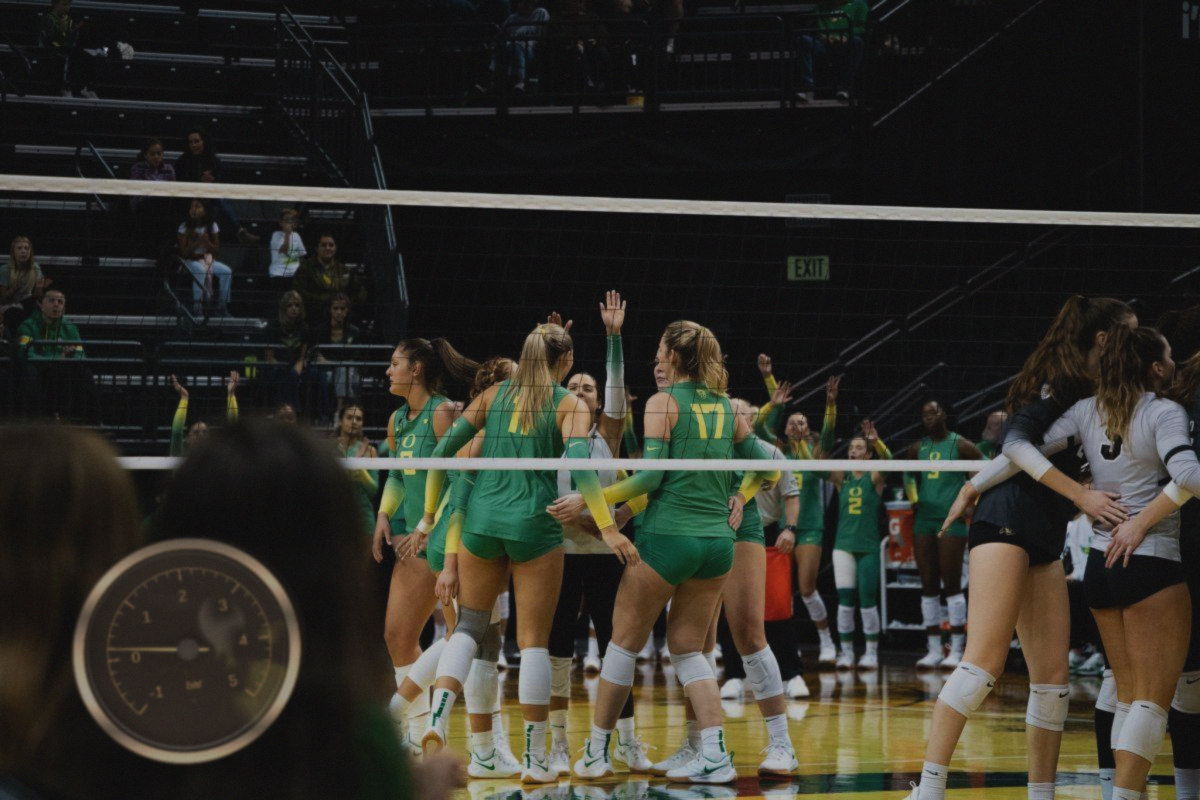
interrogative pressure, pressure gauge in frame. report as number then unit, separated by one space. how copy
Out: 0.2 bar
